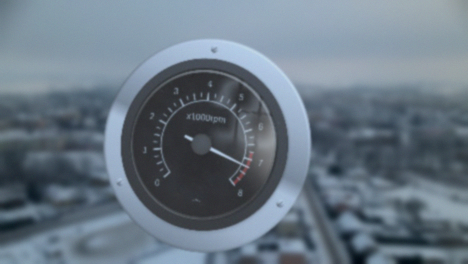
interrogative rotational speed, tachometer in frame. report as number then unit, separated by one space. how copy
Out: 7250 rpm
